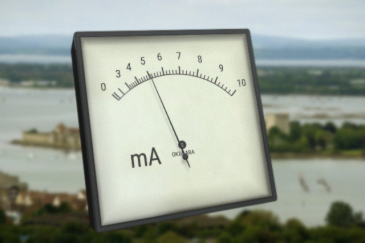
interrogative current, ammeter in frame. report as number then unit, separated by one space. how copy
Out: 5 mA
